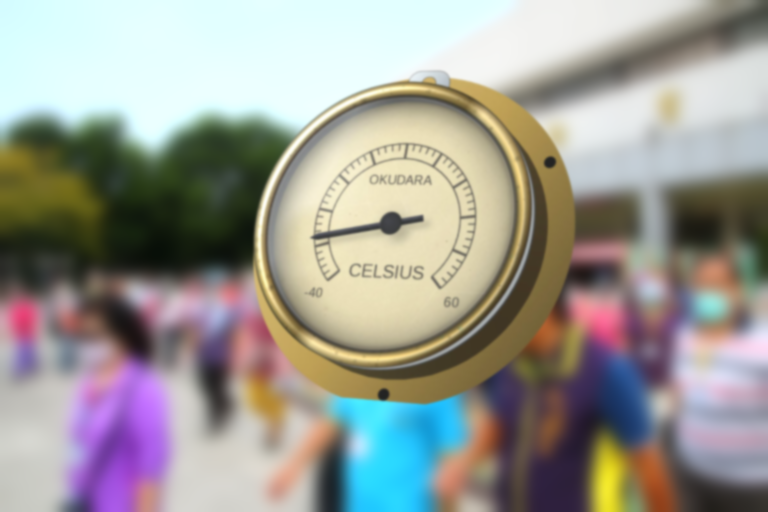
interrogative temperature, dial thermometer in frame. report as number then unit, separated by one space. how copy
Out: -28 °C
